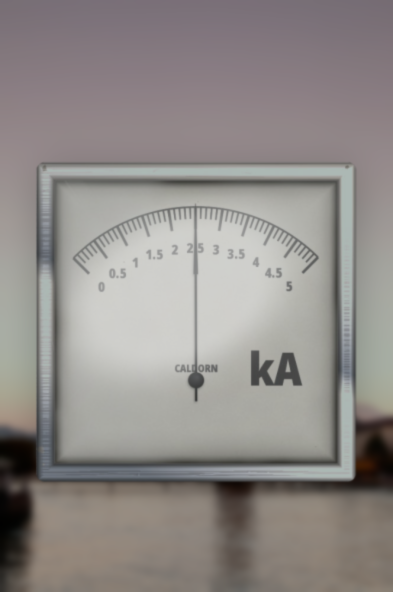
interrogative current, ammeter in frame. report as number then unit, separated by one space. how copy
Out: 2.5 kA
